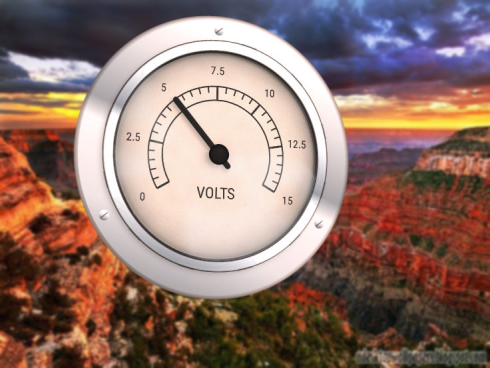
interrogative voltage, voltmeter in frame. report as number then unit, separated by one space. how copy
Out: 5 V
